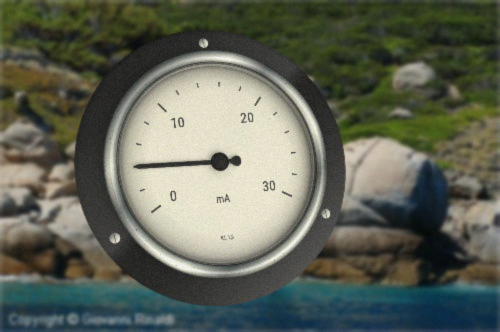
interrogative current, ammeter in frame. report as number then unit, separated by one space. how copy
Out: 4 mA
